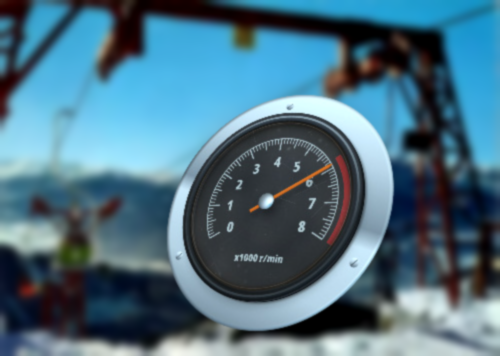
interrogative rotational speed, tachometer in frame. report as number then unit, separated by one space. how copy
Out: 6000 rpm
